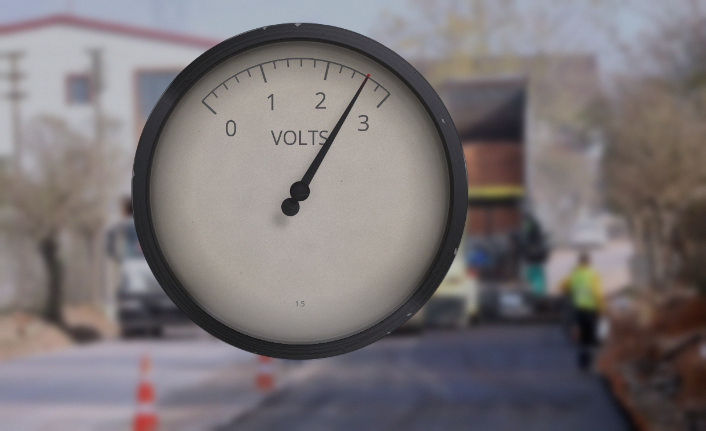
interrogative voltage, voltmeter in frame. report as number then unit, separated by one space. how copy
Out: 2.6 V
